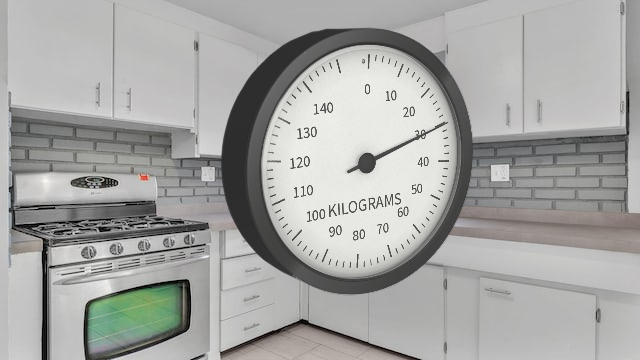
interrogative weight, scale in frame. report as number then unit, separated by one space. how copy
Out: 30 kg
